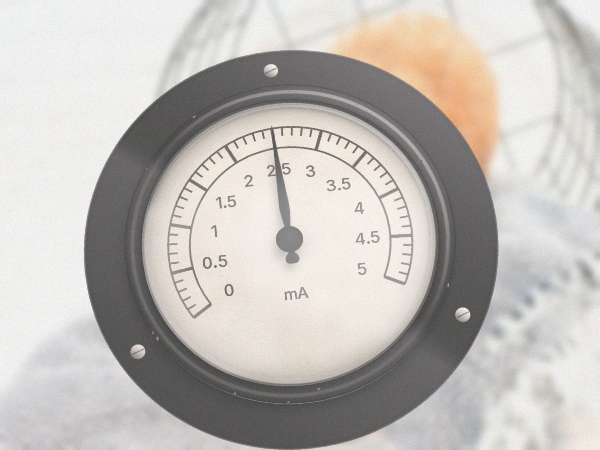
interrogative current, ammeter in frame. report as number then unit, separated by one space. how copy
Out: 2.5 mA
